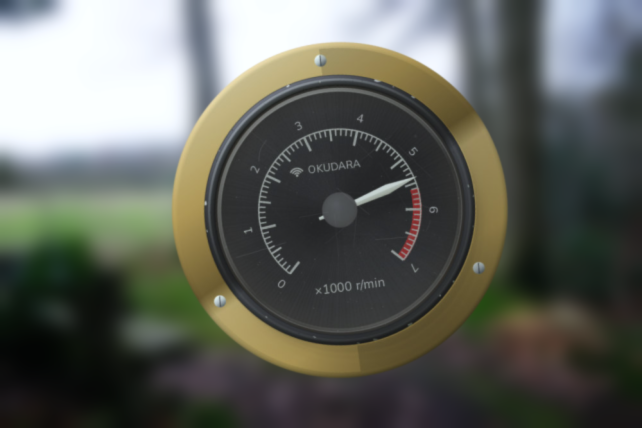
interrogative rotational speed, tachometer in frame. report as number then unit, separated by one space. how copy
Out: 5400 rpm
